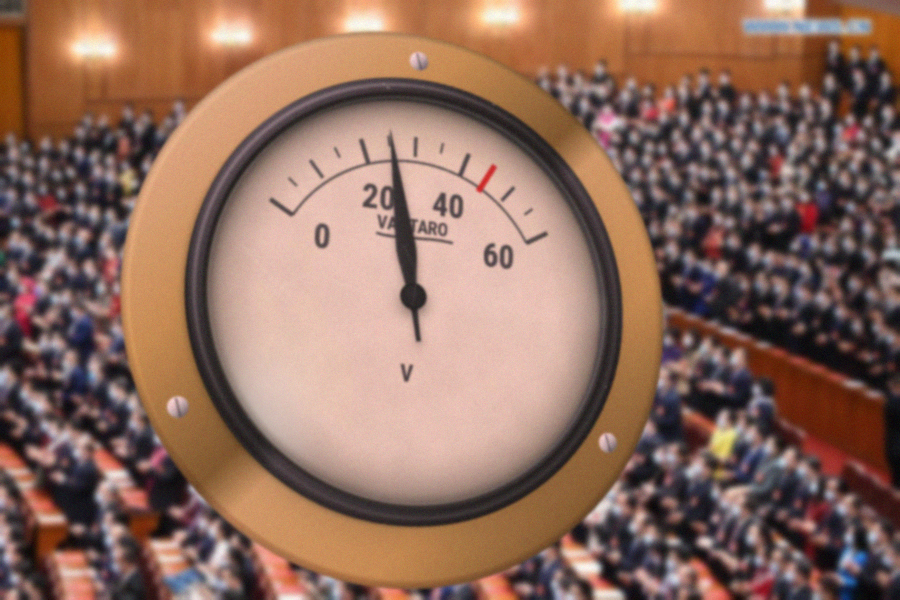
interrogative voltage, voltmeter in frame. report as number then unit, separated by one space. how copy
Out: 25 V
